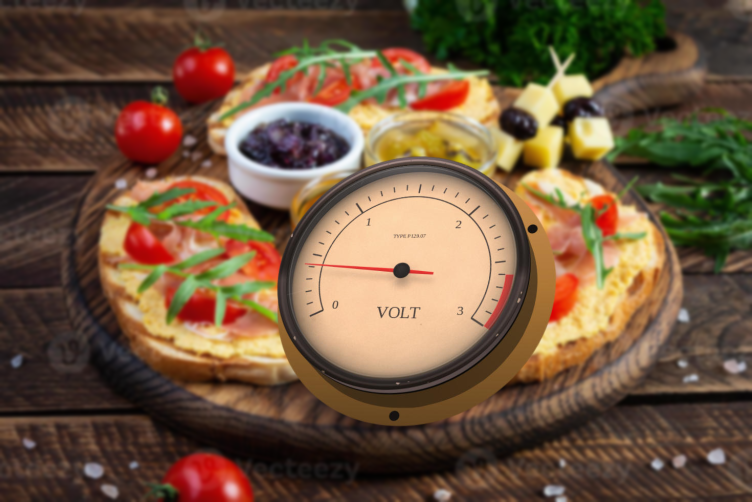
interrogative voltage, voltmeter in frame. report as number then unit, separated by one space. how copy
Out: 0.4 V
